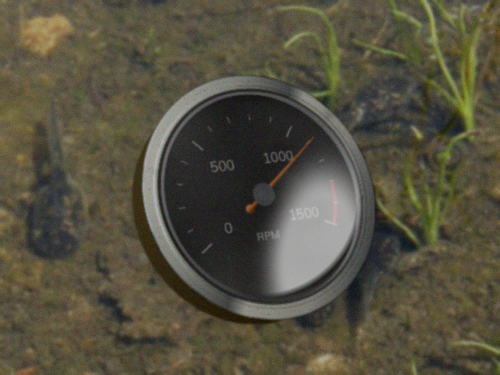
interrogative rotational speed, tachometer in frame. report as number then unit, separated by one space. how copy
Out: 1100 rpm
